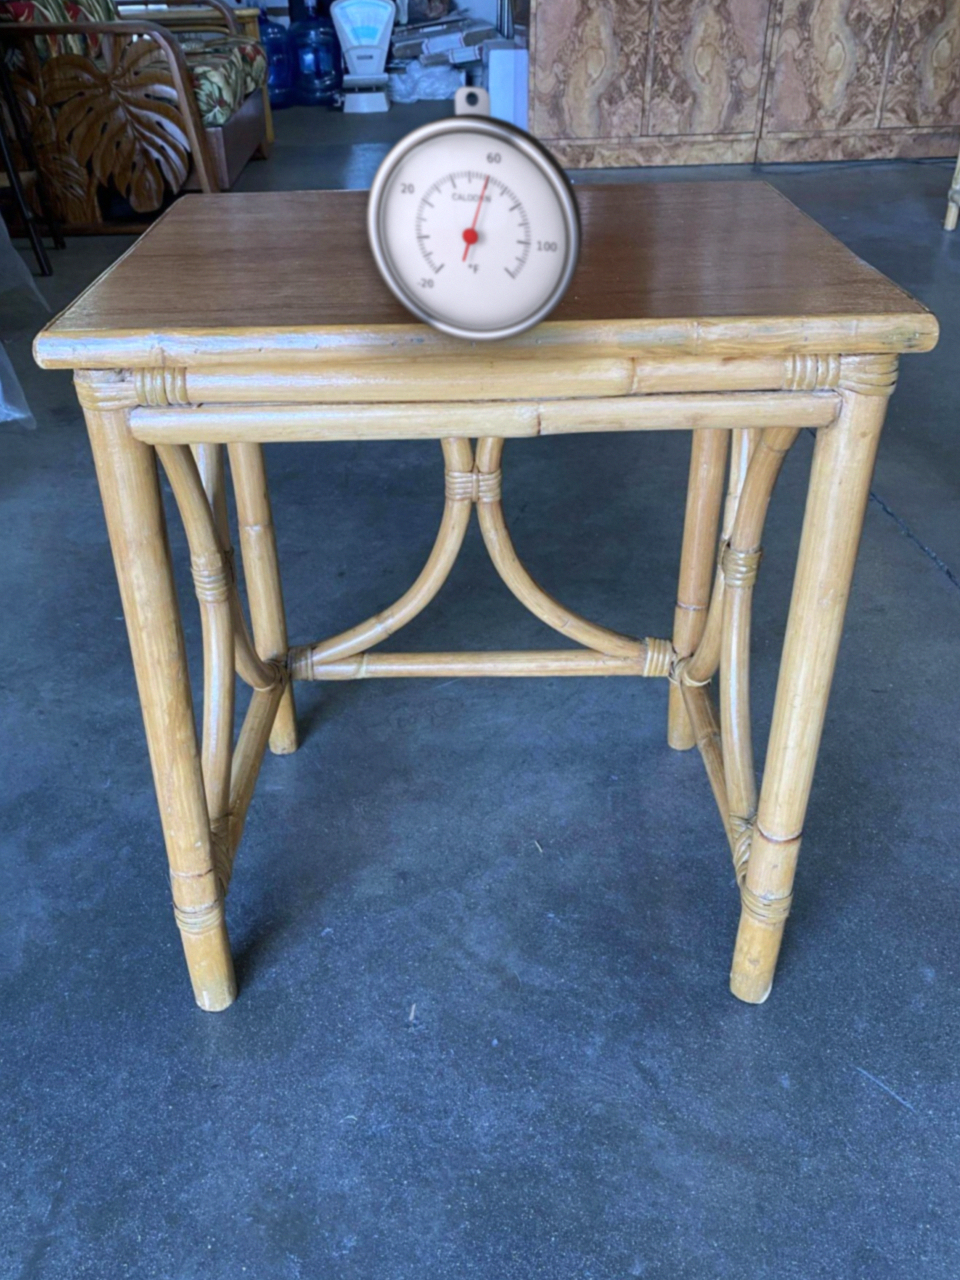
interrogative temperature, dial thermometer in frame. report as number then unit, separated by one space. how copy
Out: 60 °F
